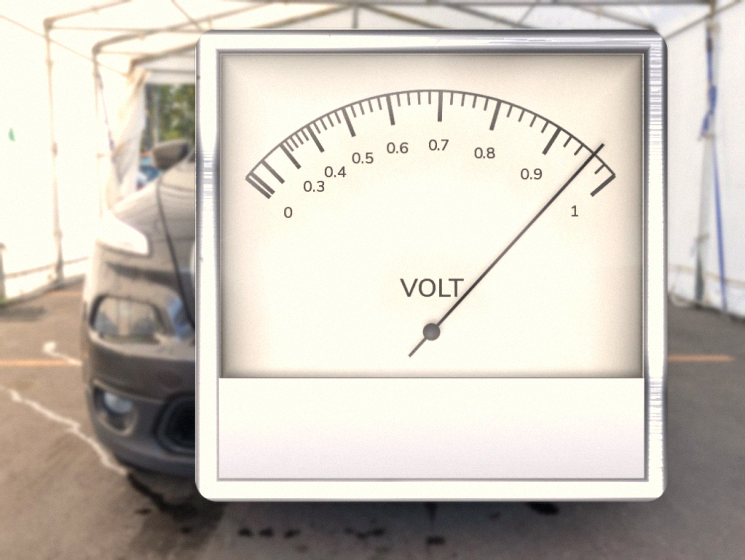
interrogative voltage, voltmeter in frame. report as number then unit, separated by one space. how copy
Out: 0.96 V
